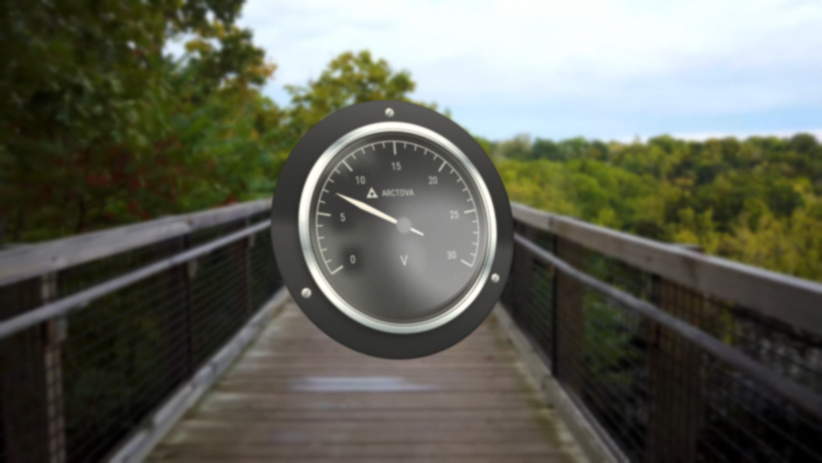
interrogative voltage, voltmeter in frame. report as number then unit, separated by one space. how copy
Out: 7 V
